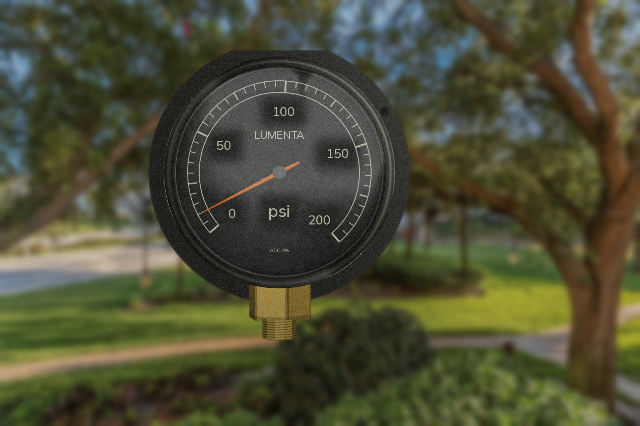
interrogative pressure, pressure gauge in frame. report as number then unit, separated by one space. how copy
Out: 10 psi
